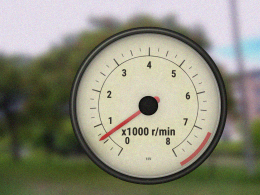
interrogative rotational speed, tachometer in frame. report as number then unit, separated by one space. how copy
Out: 625 rpm
